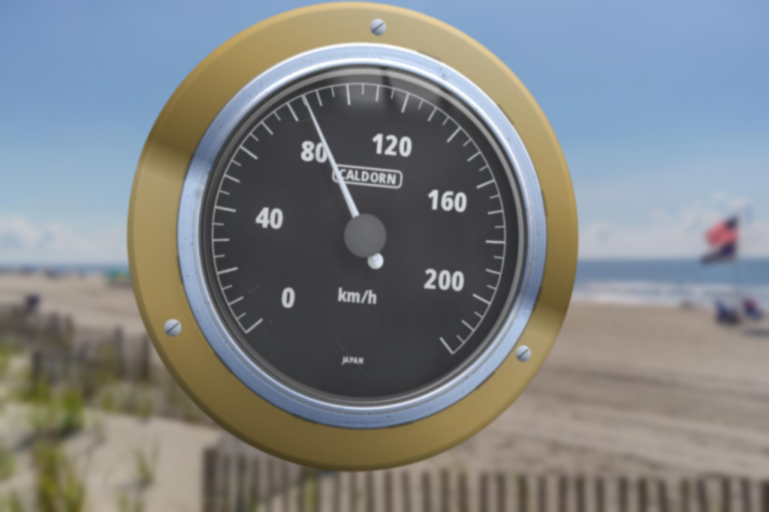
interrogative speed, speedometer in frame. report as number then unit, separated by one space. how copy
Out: 85 km/h
